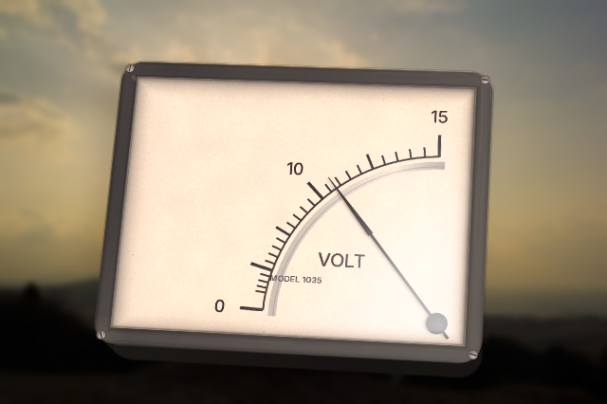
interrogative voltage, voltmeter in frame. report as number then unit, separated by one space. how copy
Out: 10.75 V
